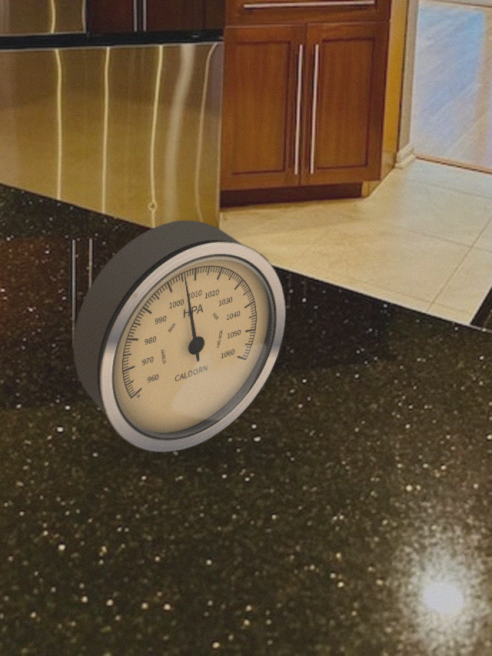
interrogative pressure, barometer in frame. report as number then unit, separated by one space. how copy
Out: 1005 hPa
